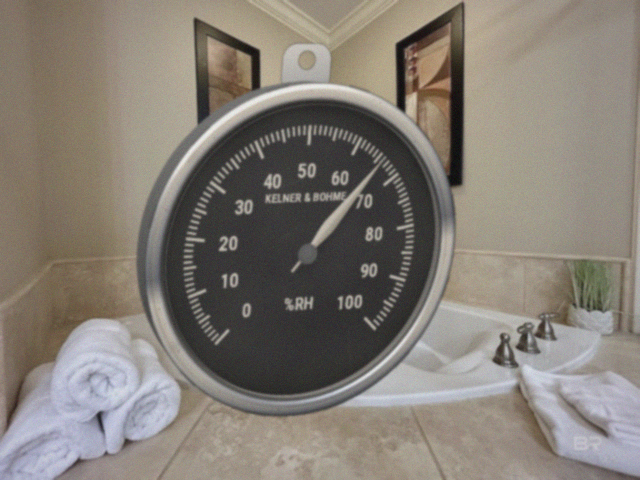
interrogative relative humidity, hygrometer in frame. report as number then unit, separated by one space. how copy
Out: 65 %
